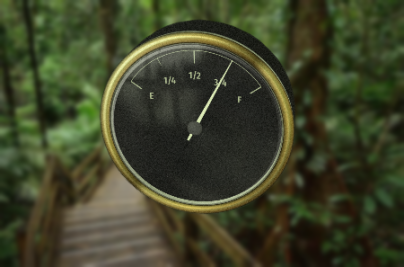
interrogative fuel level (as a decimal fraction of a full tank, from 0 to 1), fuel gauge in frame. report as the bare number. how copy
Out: 0.75
